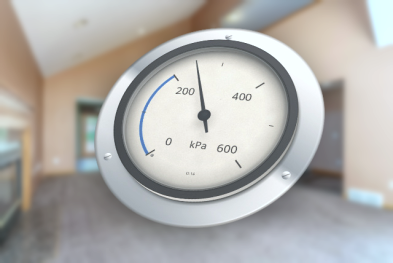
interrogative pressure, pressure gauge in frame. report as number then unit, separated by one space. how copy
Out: 250 kPa
